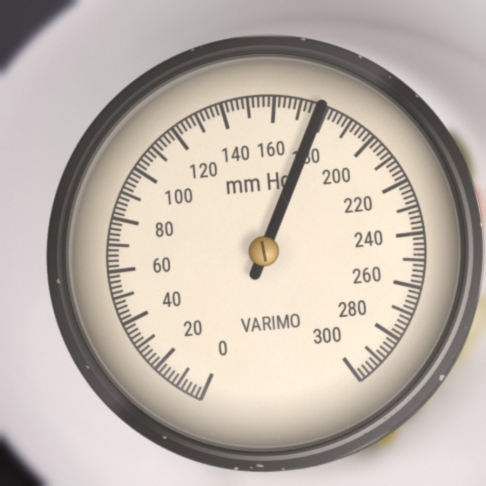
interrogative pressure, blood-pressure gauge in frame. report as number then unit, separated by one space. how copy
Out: 178 mmHg
